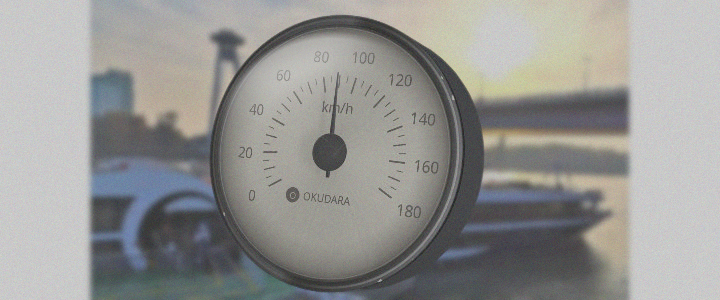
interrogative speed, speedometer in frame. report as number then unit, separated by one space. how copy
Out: 90 km/h
